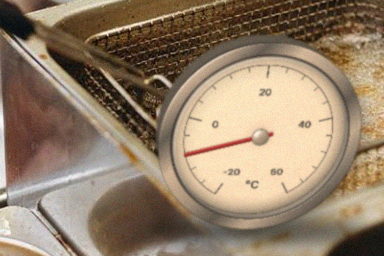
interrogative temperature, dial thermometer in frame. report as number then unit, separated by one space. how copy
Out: -8 °C
